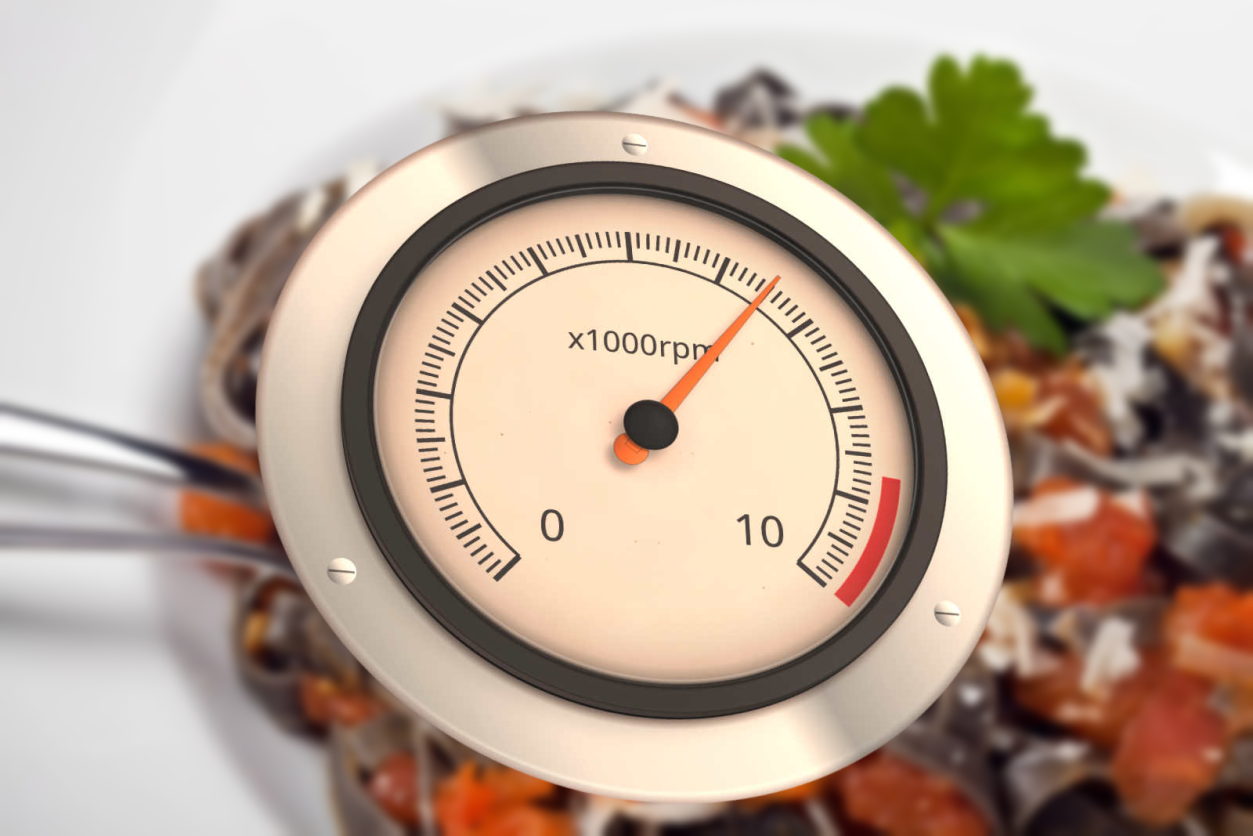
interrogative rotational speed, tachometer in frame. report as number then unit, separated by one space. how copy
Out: 6500 rpm
